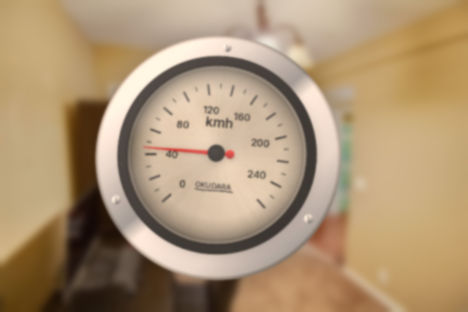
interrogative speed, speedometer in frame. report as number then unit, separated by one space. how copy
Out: 45 km/h
